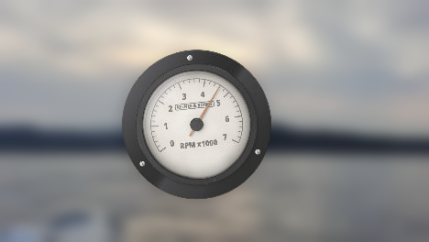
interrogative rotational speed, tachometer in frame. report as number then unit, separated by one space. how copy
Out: 4600 rpm
